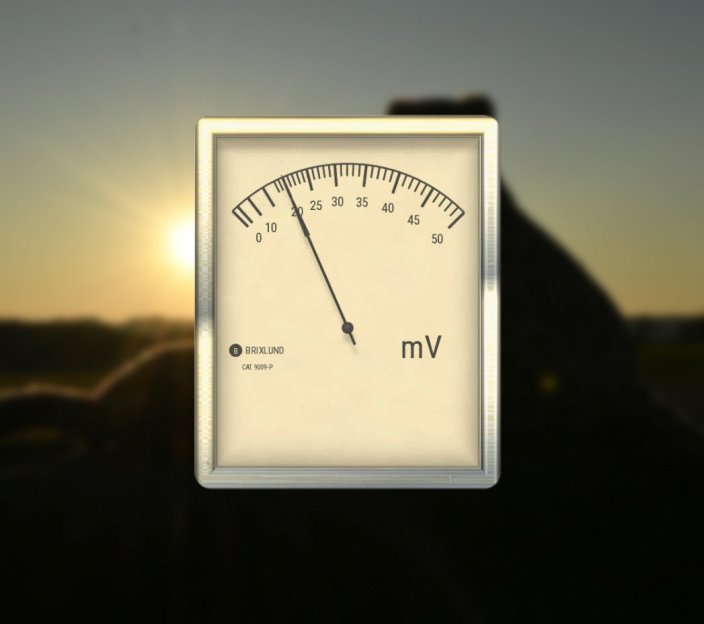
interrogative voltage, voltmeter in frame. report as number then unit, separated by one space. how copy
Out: 20 mV
